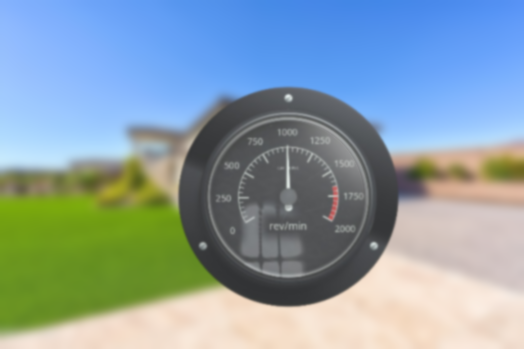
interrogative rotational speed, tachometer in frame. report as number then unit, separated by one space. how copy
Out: 1000 rpm
